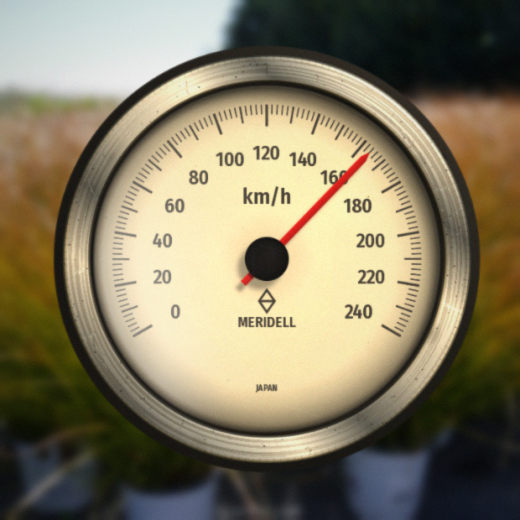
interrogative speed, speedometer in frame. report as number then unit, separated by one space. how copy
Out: 164 km/h
